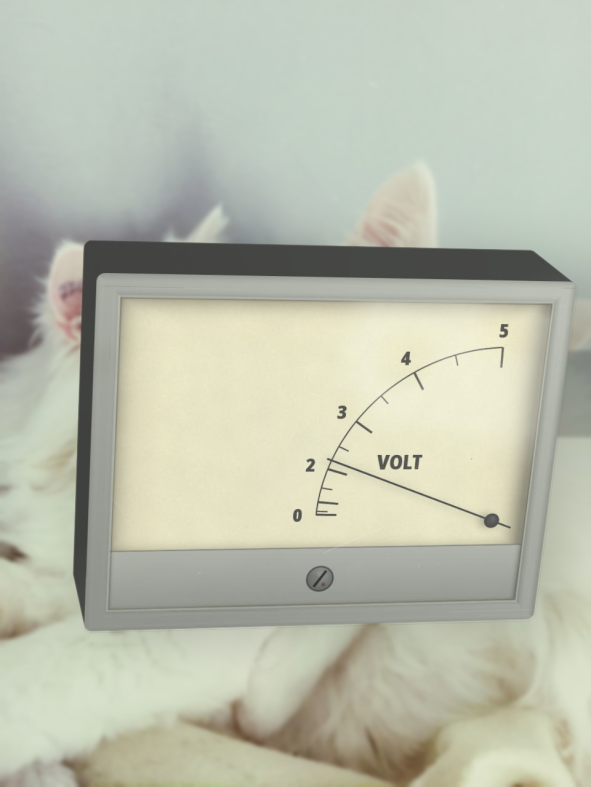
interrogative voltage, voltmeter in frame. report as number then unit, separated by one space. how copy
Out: 2.25 V
